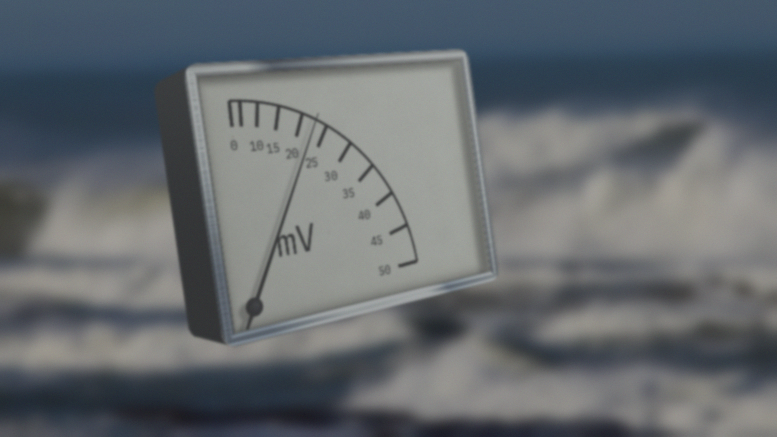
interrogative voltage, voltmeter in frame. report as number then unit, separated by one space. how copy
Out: 22.5 mV
